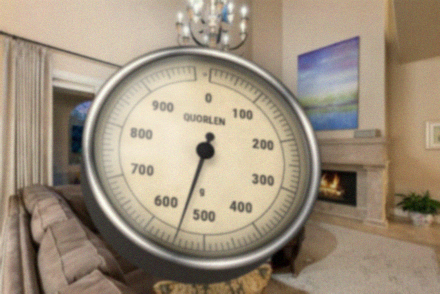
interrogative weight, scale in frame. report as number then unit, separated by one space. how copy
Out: 550 g
